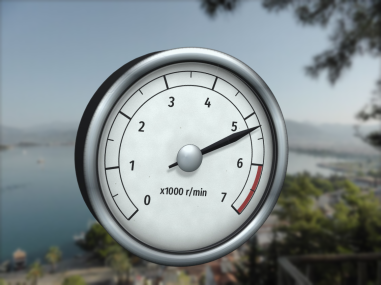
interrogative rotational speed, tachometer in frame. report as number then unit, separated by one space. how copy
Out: 5250 rpm
